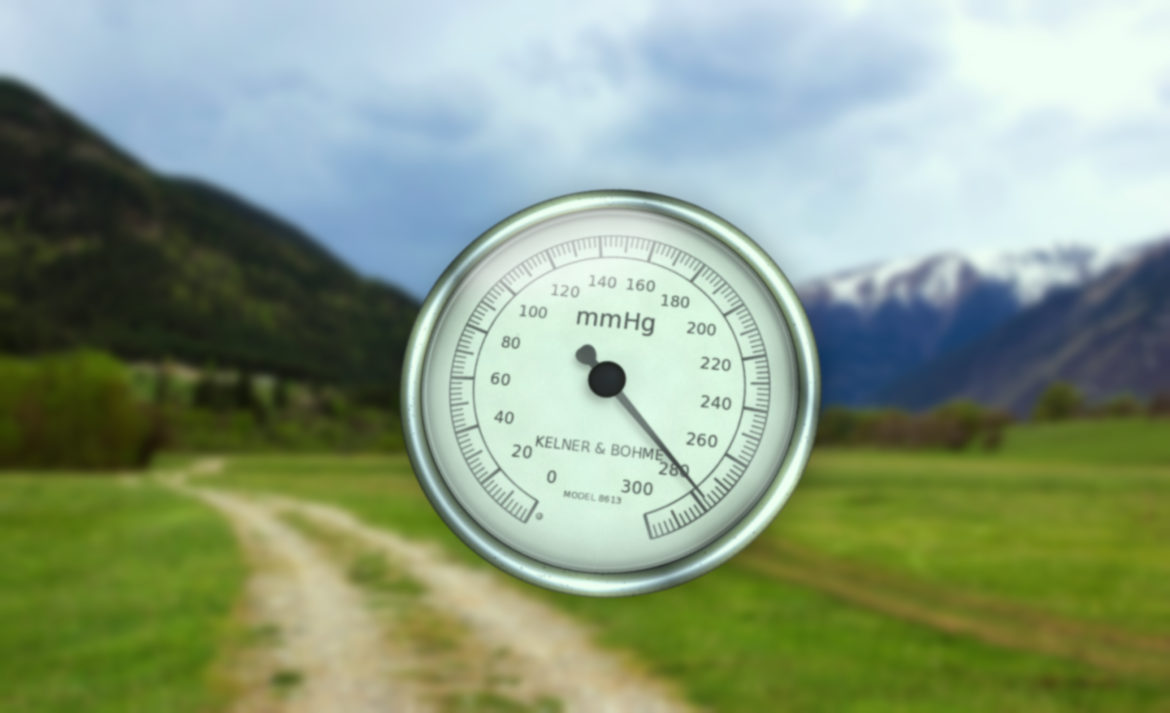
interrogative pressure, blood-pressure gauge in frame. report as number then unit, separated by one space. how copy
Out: 278 mmHg
